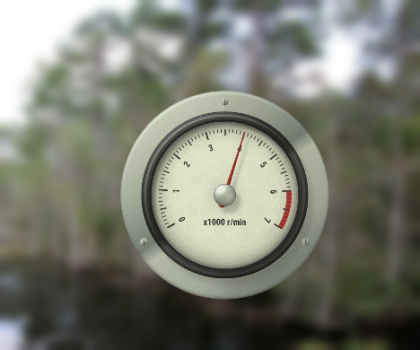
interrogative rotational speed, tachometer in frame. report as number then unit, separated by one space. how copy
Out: 4000 rpm
